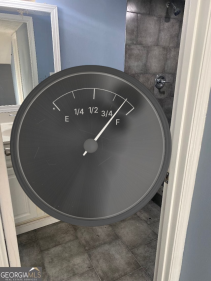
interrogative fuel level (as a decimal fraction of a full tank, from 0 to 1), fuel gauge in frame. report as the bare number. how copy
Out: 0.875
